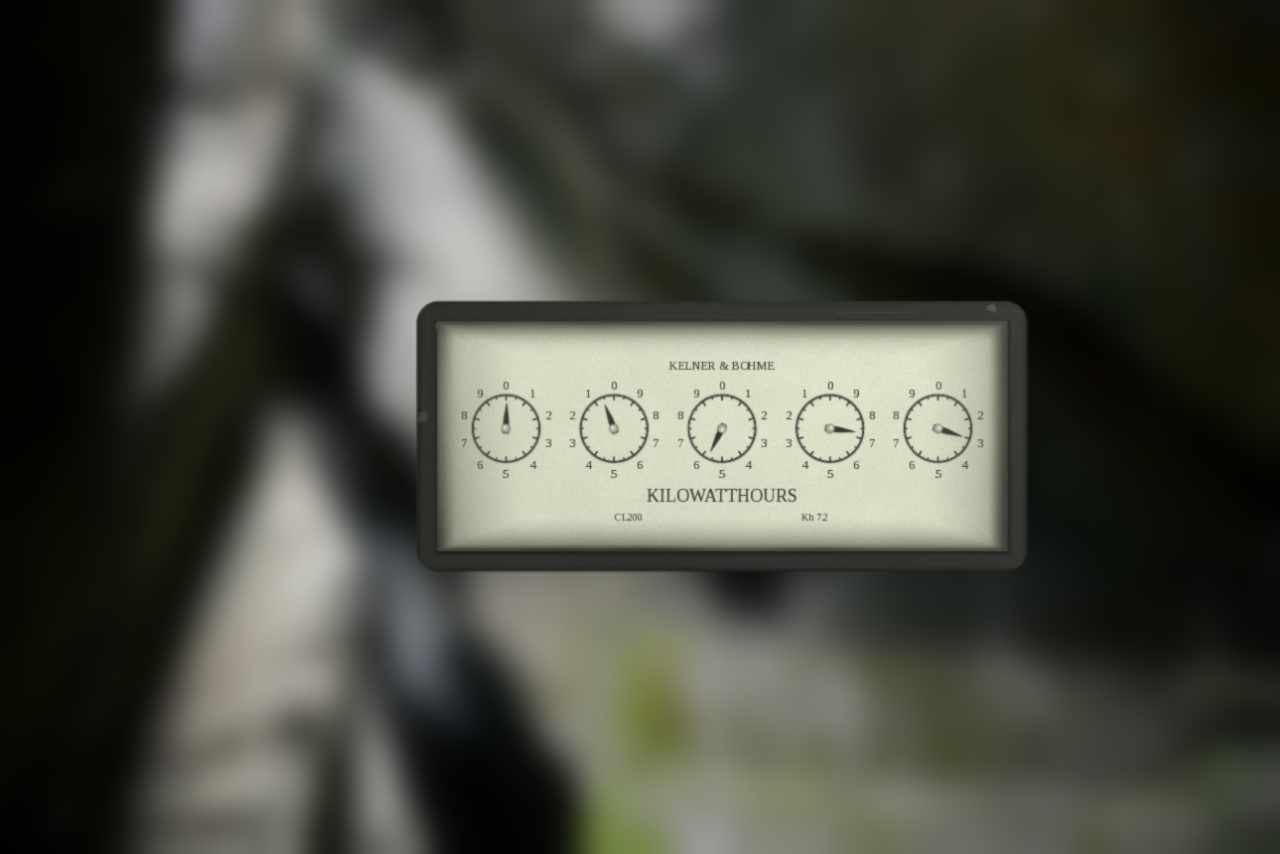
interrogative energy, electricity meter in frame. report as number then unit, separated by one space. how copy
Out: 573 kWh
